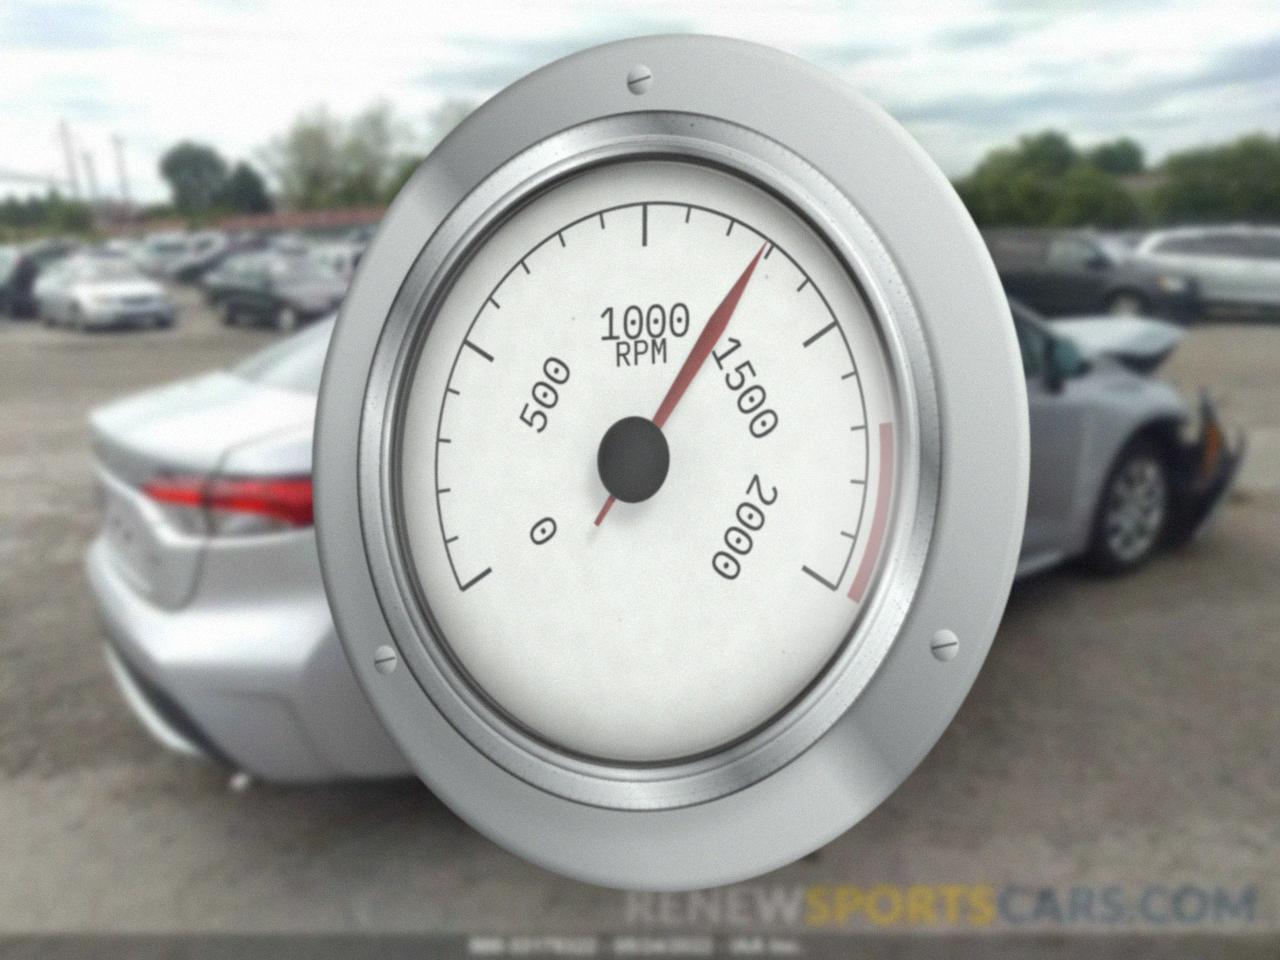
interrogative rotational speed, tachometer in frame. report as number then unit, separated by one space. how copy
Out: 1300 rpm
